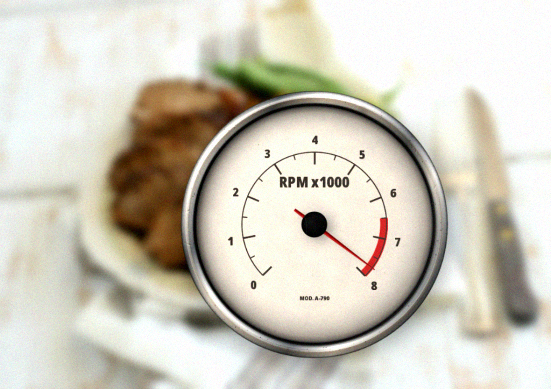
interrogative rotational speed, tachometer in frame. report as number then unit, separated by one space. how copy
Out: 7750 rpm
